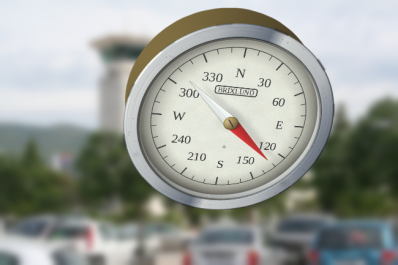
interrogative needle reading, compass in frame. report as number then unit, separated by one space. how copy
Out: 130 °
